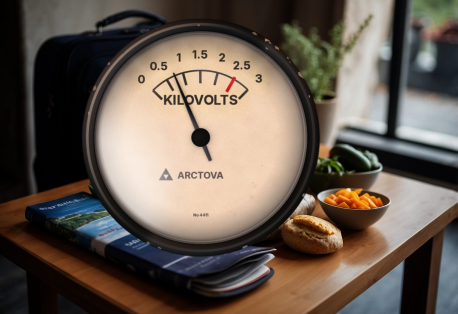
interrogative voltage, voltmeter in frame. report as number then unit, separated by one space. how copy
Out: 0.75 kV
